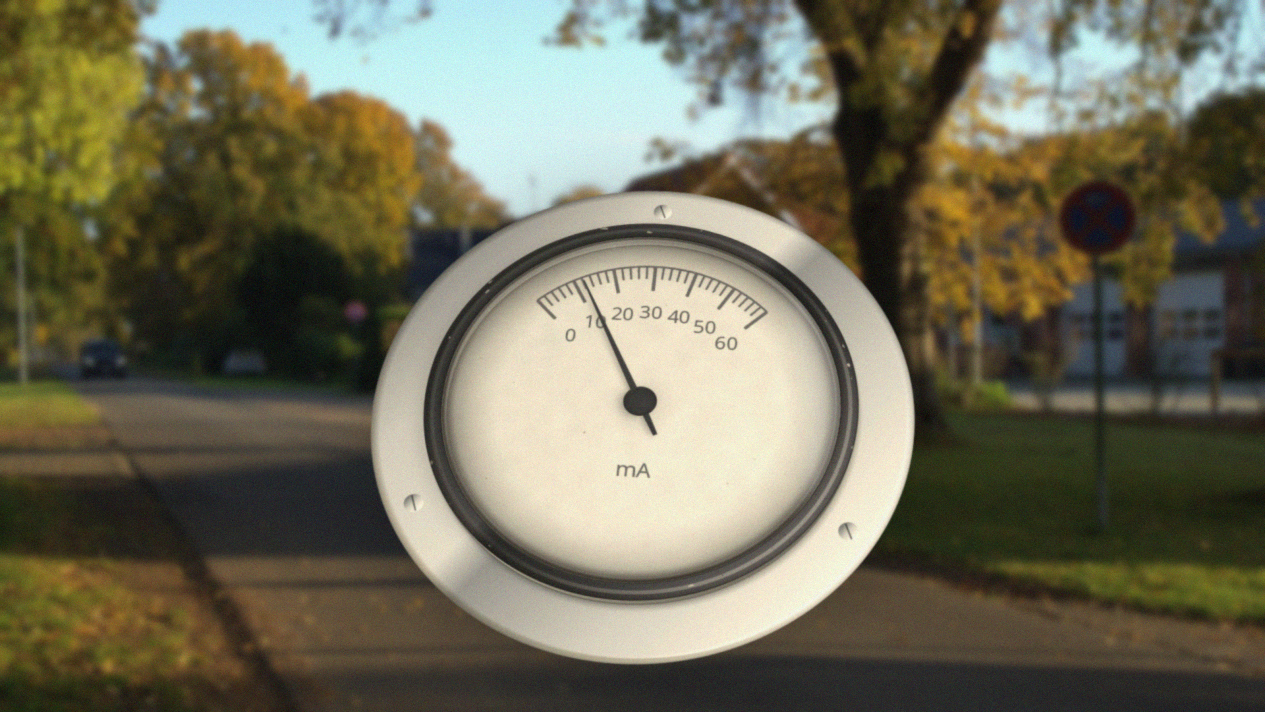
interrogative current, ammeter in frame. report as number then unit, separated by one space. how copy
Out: 12 mA
